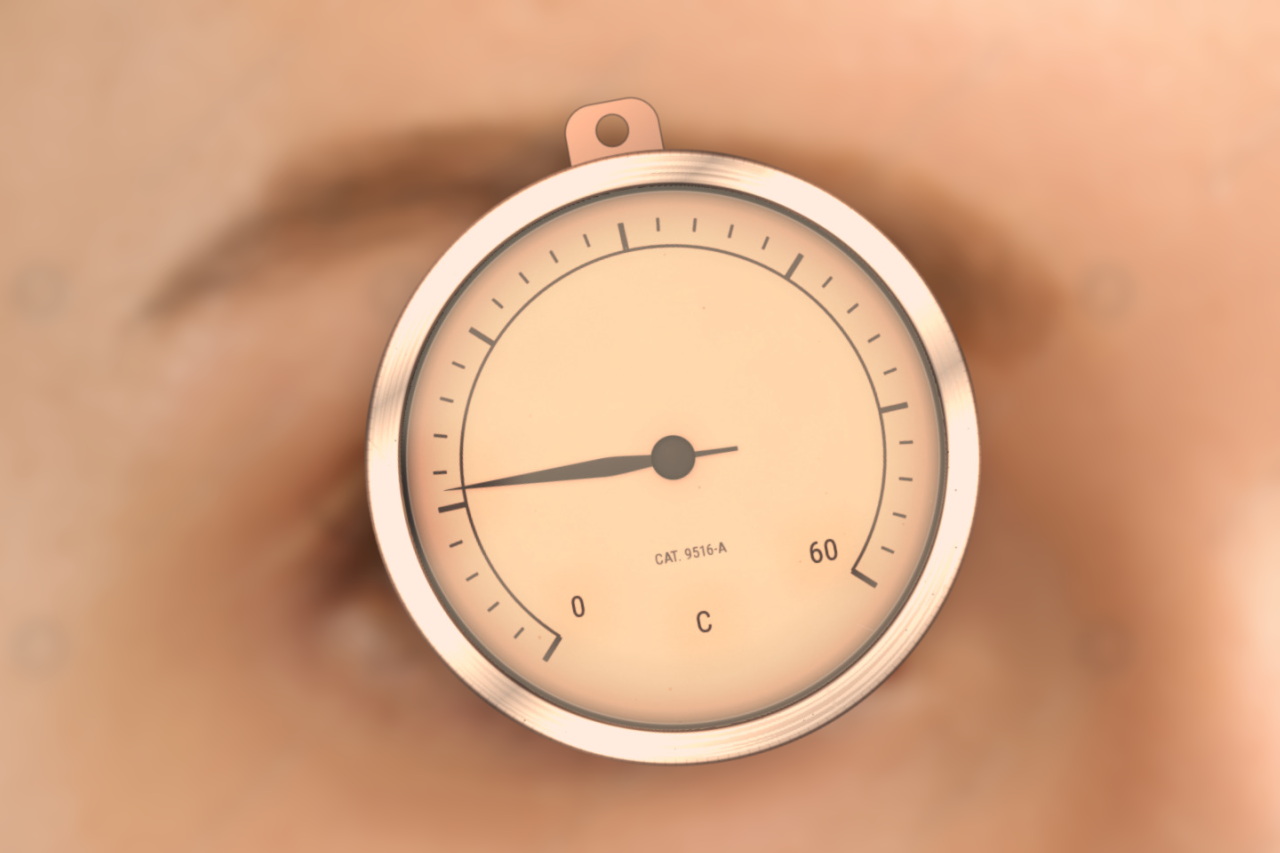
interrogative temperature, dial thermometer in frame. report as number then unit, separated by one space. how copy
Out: 11 °C
